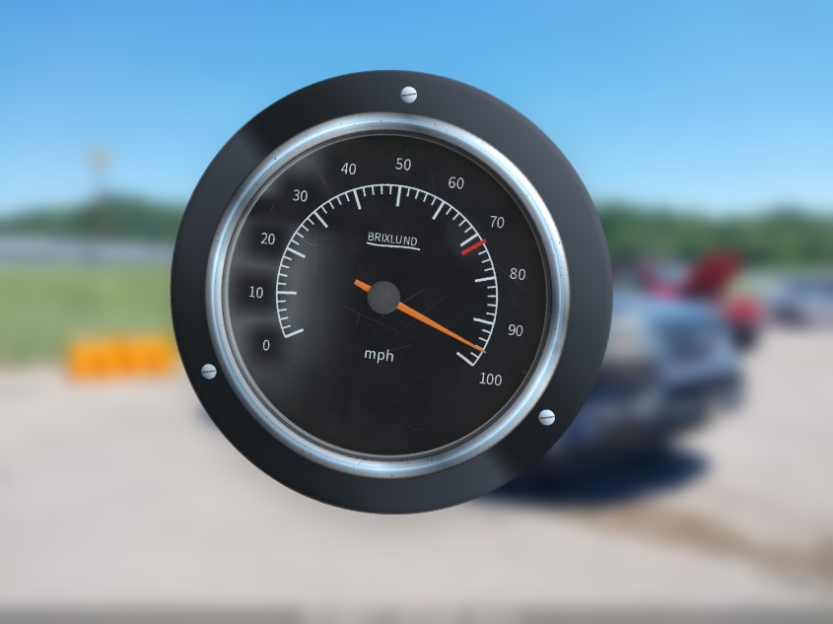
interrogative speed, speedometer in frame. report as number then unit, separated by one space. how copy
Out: 96 mph
